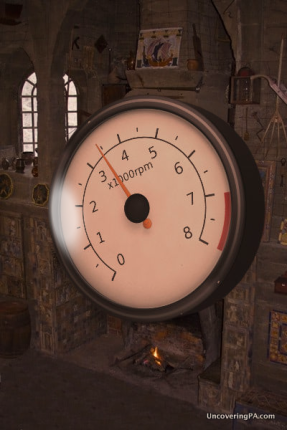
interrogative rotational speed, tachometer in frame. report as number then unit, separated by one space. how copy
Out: 3500 rpm
